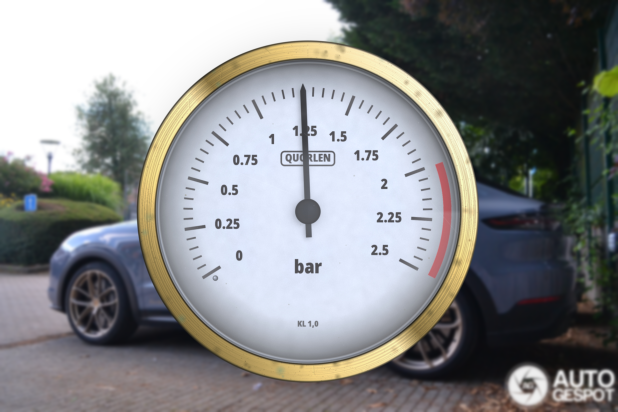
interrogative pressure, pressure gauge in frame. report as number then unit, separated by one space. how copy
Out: 1.25 bar
